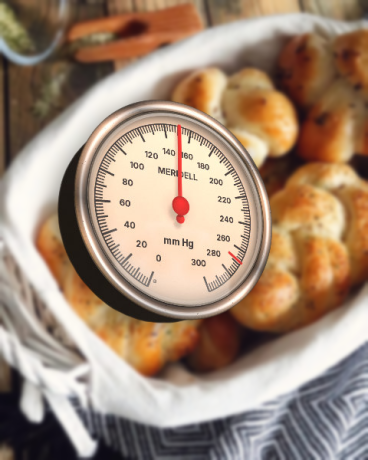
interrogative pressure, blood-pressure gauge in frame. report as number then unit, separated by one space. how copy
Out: 150 mmHg
